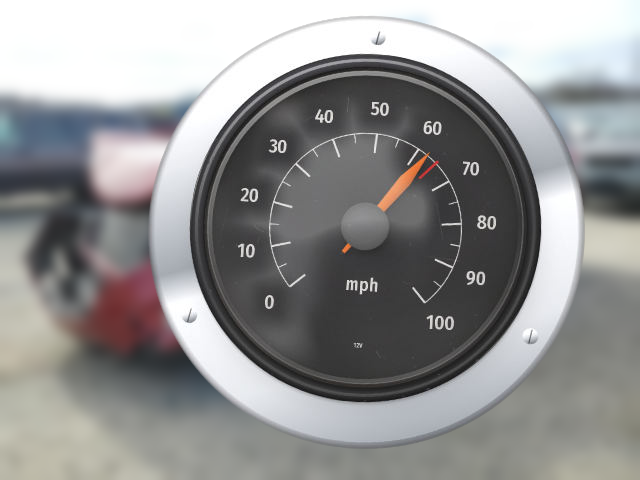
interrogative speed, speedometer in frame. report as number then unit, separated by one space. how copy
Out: 62.5 mph
